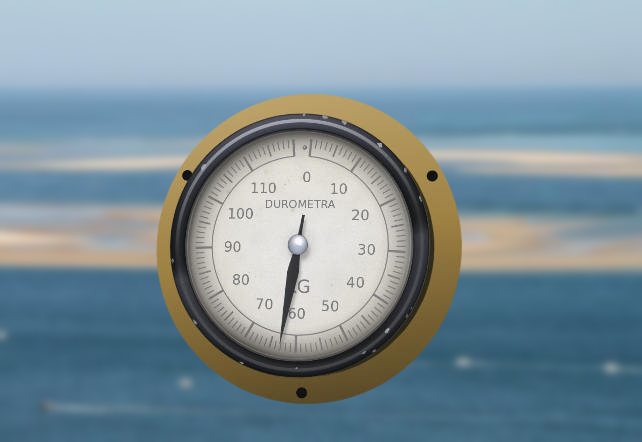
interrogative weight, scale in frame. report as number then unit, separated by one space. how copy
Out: 63 kg
